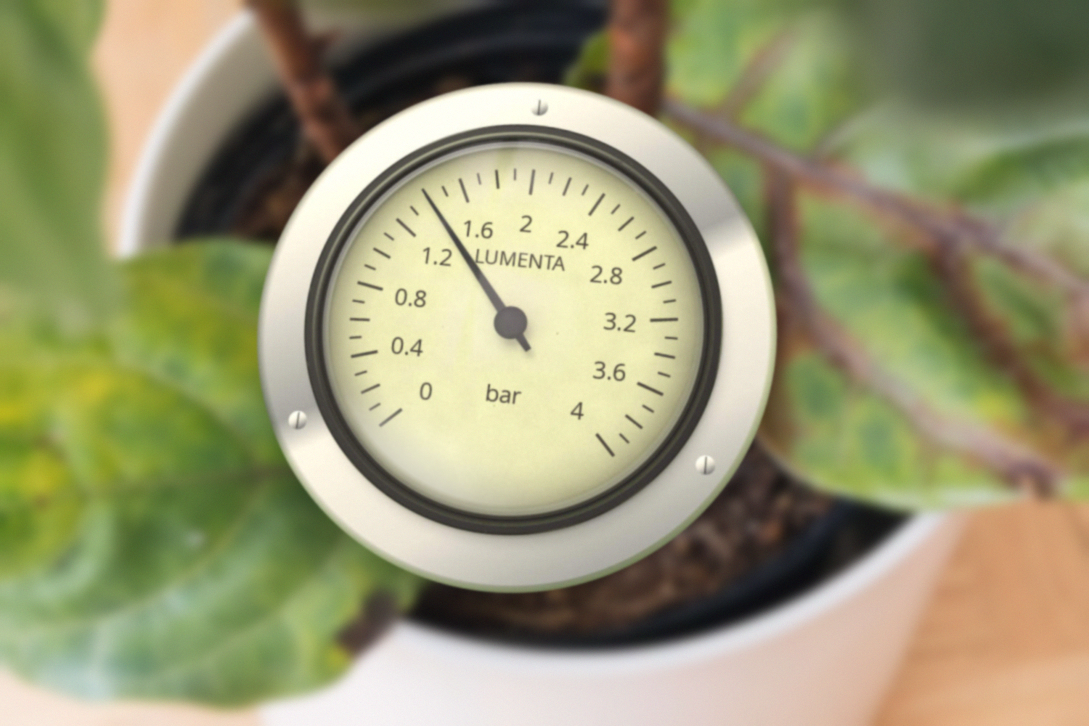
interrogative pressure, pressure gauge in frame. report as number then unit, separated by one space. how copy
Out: 1.4 bar
